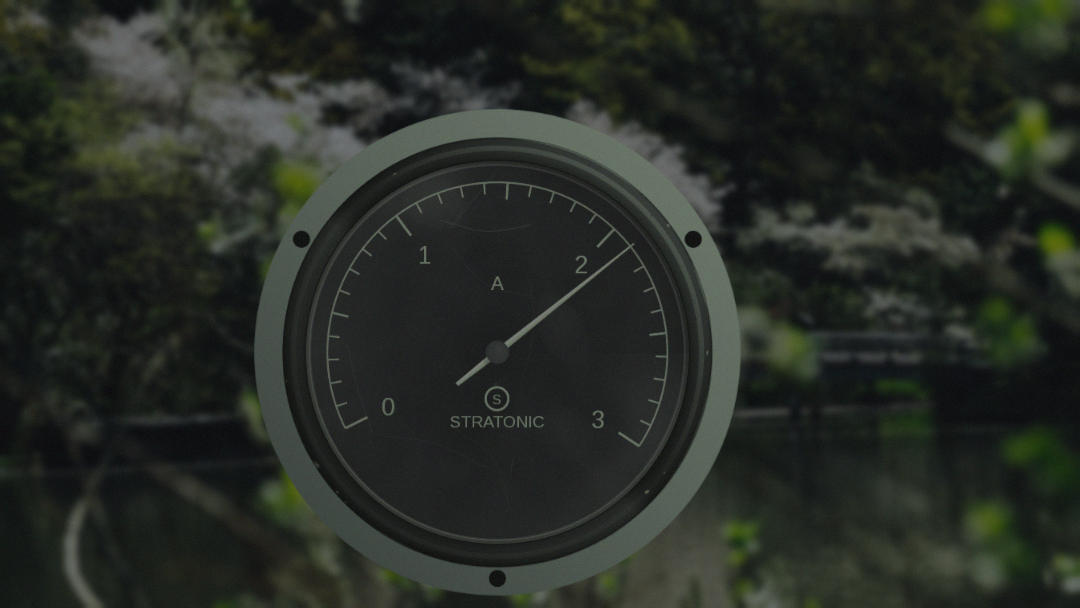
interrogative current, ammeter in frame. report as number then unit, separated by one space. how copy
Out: 2.1 A
